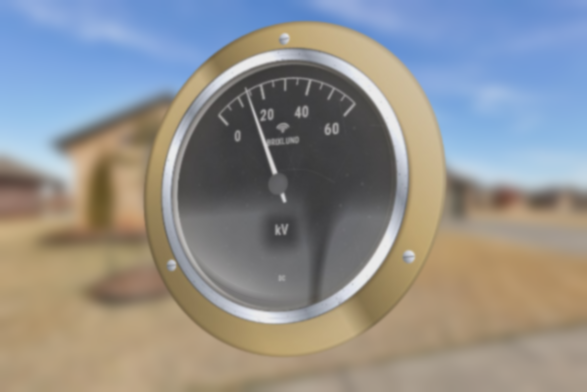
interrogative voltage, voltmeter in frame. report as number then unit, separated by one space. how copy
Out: 15 kV
